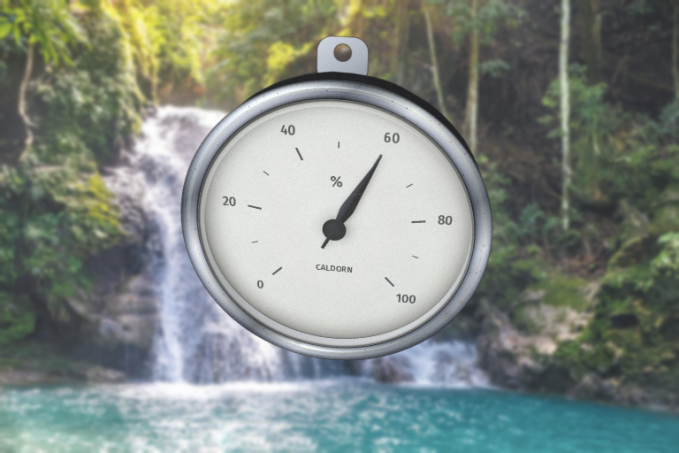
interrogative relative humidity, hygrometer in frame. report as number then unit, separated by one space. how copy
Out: 60 %
